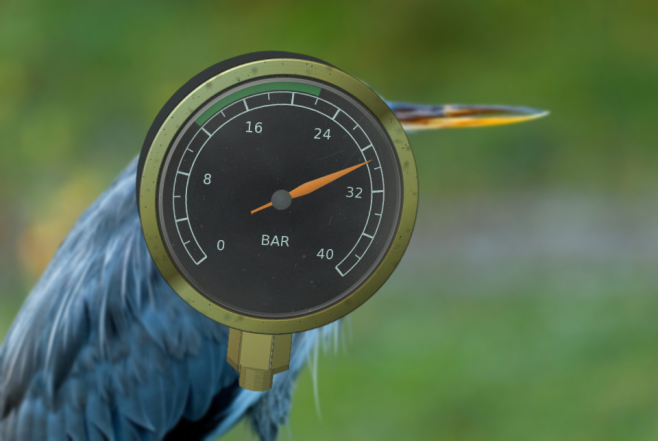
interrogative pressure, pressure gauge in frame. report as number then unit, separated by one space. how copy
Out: 29 bar
